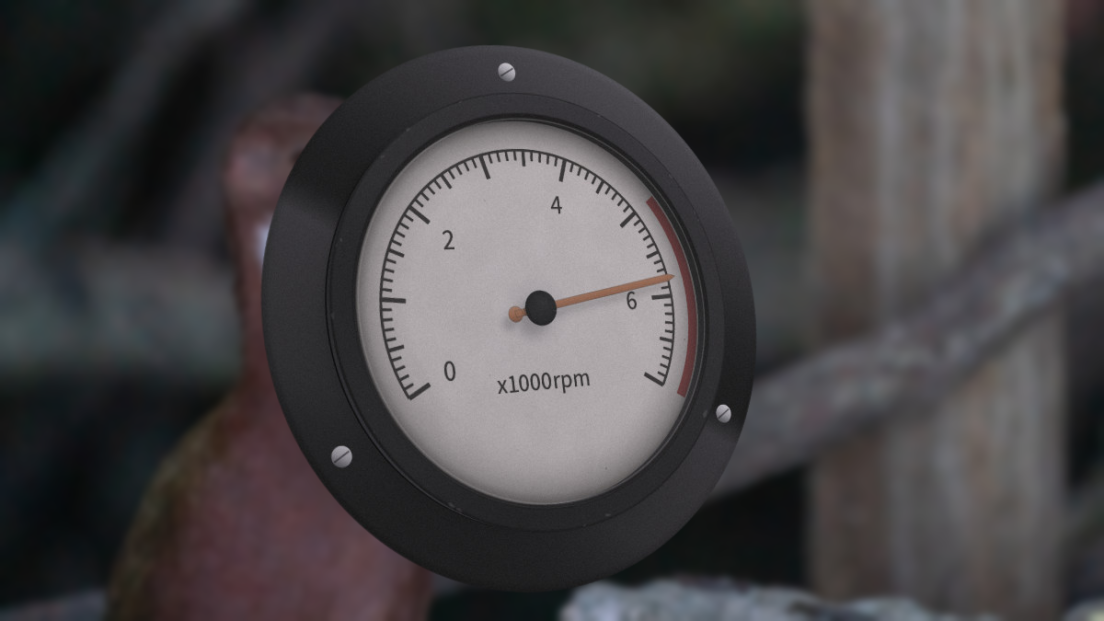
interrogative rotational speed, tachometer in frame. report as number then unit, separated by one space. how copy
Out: 5800 rpm
